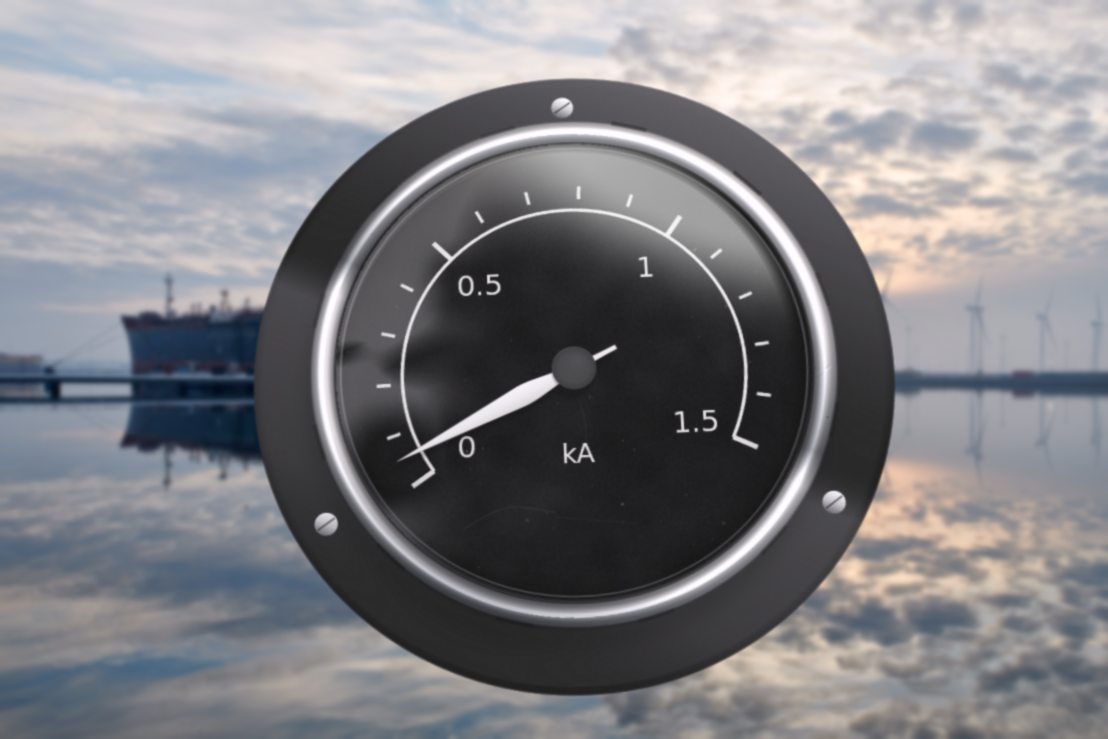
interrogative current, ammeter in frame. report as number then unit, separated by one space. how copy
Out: 0.05 kA
